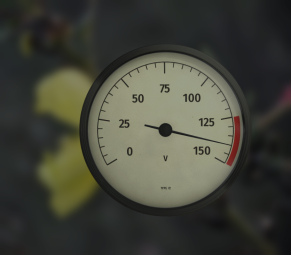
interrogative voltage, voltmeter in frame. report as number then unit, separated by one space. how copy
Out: 140 V
